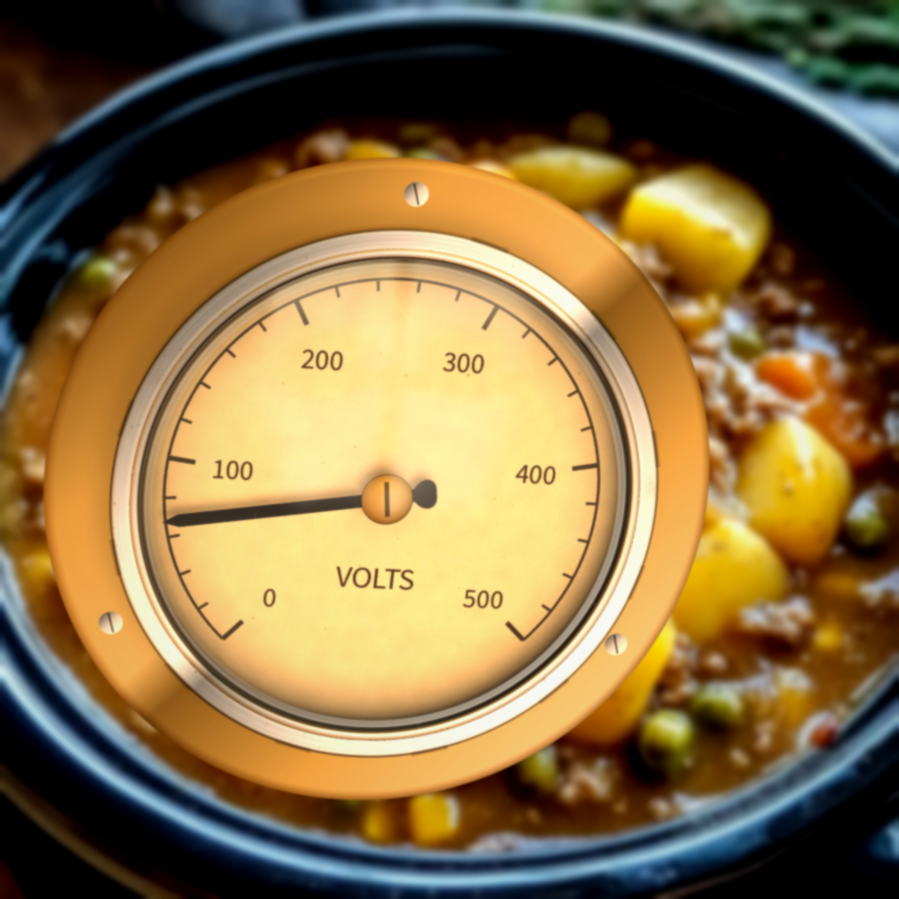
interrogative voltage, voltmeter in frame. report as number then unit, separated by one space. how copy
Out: 70 V
